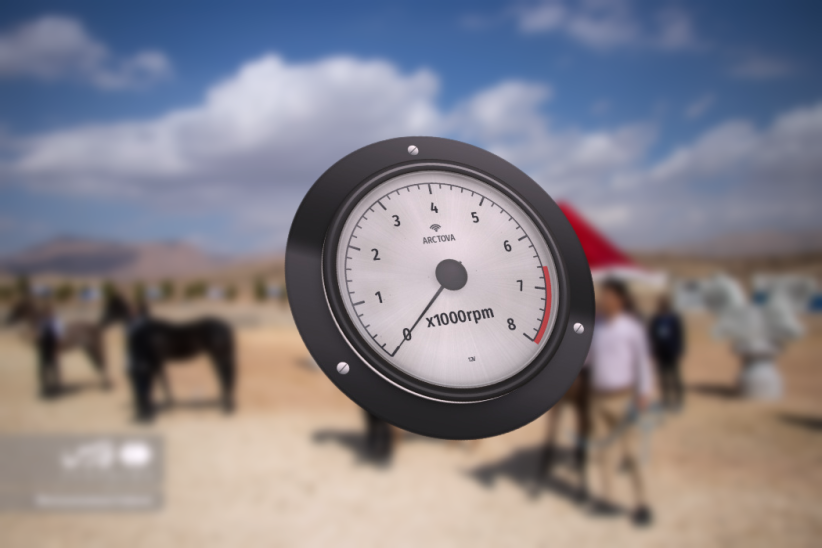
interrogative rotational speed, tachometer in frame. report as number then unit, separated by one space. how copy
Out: 0 rpm
